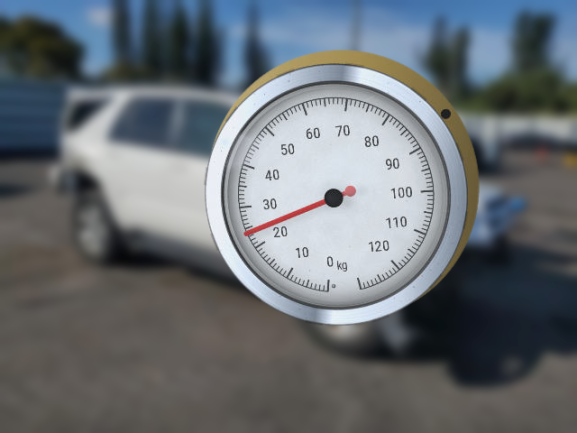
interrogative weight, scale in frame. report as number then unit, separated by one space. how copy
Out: 24 kg
